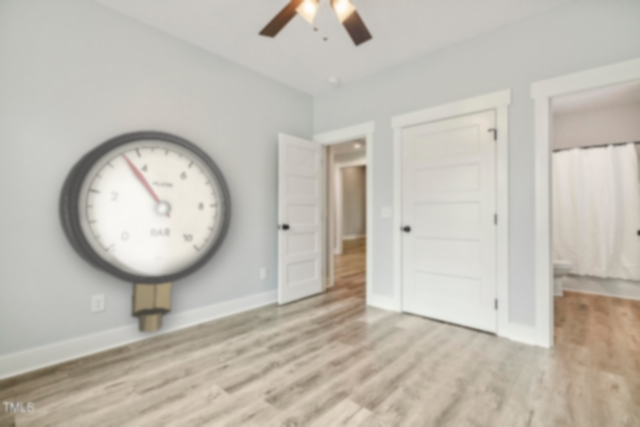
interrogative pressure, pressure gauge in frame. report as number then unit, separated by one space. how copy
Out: 3.5 bar
